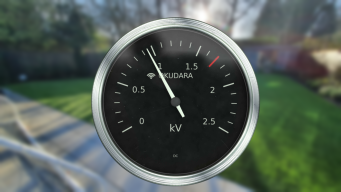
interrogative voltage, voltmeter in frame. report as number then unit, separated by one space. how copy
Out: 0.95 kV
